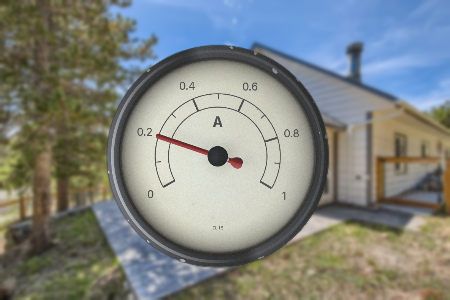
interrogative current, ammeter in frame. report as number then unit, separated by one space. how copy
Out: 0.2 A
